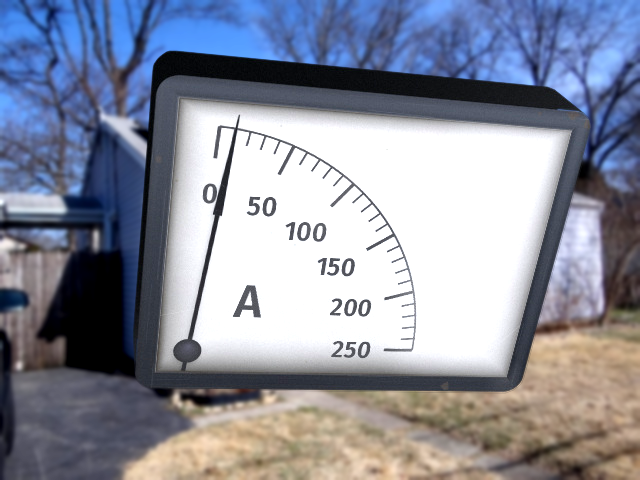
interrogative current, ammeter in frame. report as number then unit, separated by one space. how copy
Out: 10 A
